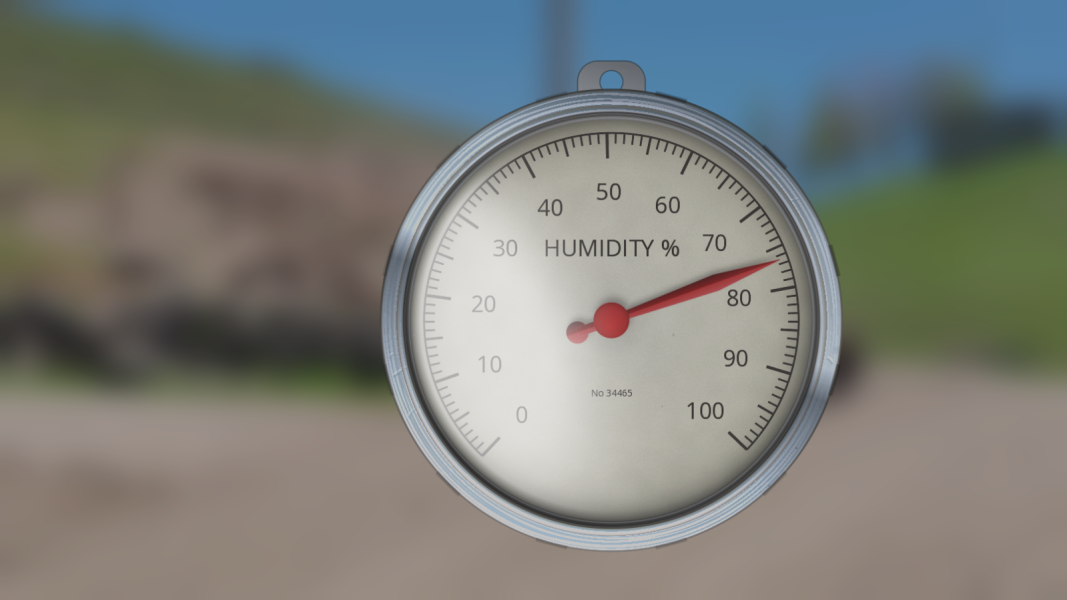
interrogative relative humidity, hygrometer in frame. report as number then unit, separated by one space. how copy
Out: 76.5 %
